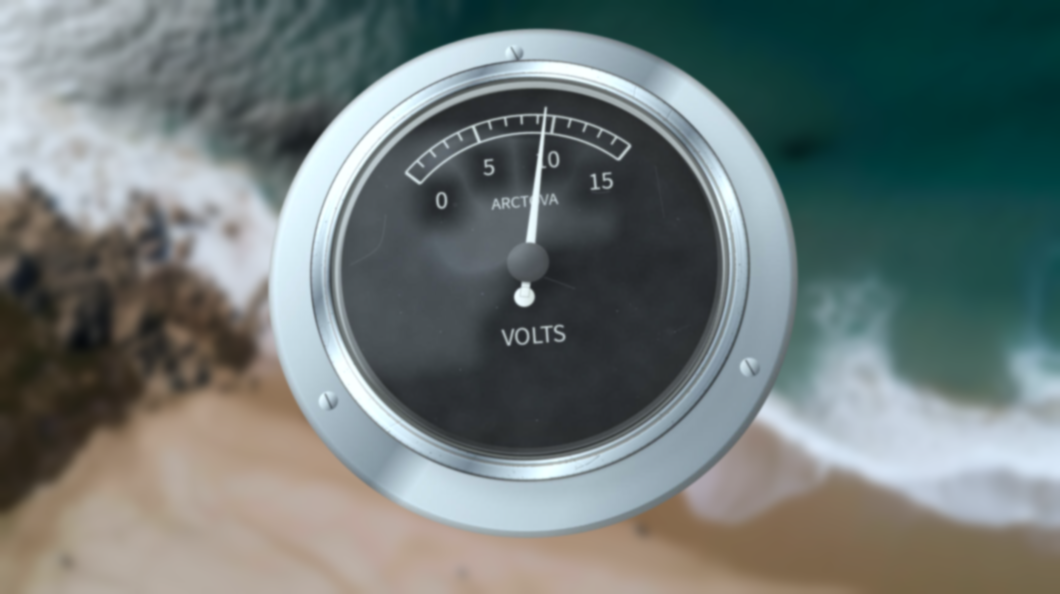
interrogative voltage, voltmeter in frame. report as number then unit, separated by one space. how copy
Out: 9.5 V
